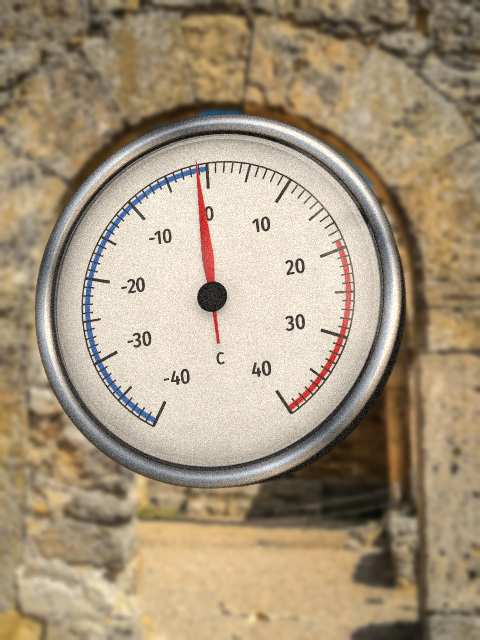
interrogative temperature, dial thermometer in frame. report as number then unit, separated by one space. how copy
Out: -1 °C
